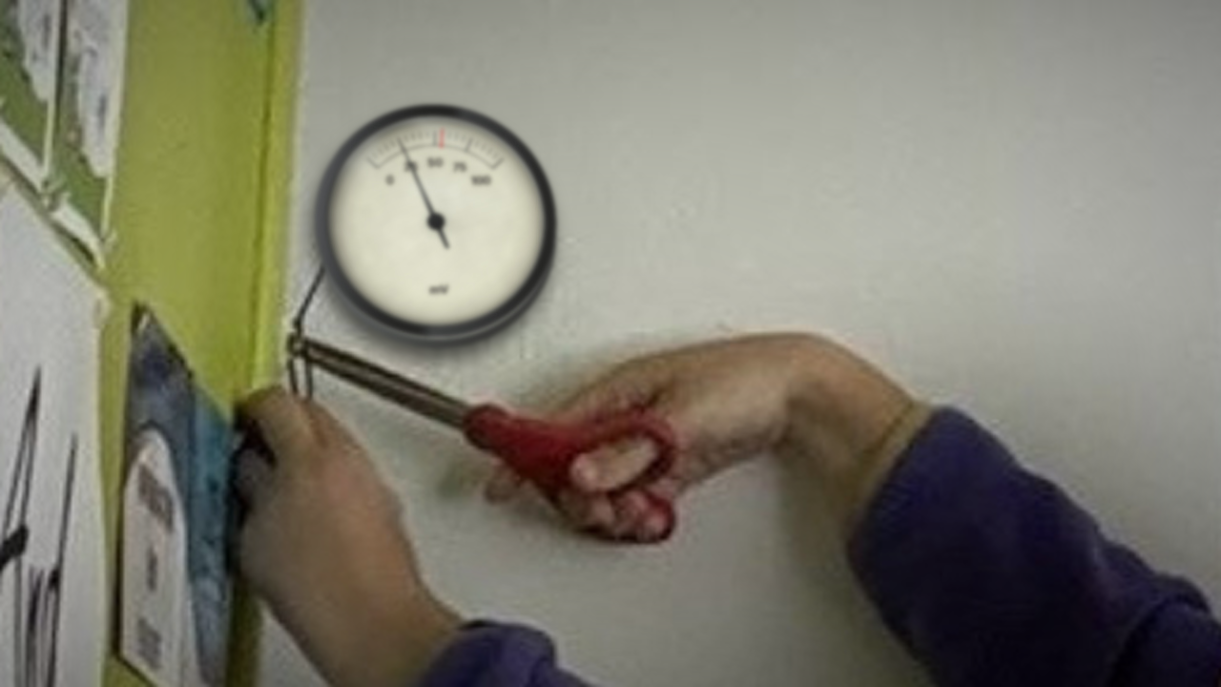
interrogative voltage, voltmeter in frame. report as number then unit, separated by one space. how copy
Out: 25 mV
